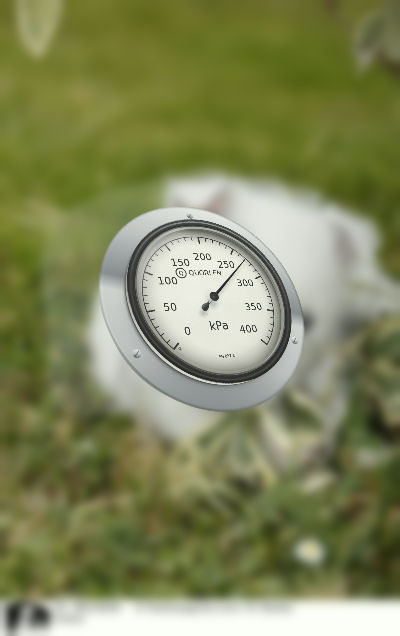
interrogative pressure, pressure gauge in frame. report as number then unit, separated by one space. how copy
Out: 270 kPa
